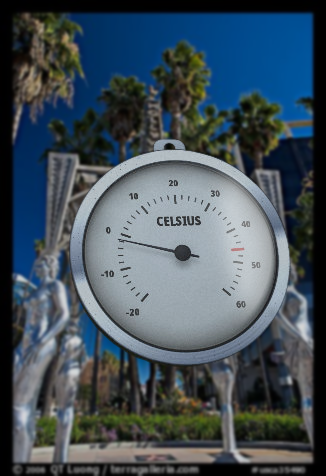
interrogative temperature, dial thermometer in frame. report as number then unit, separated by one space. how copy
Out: -2 °C
